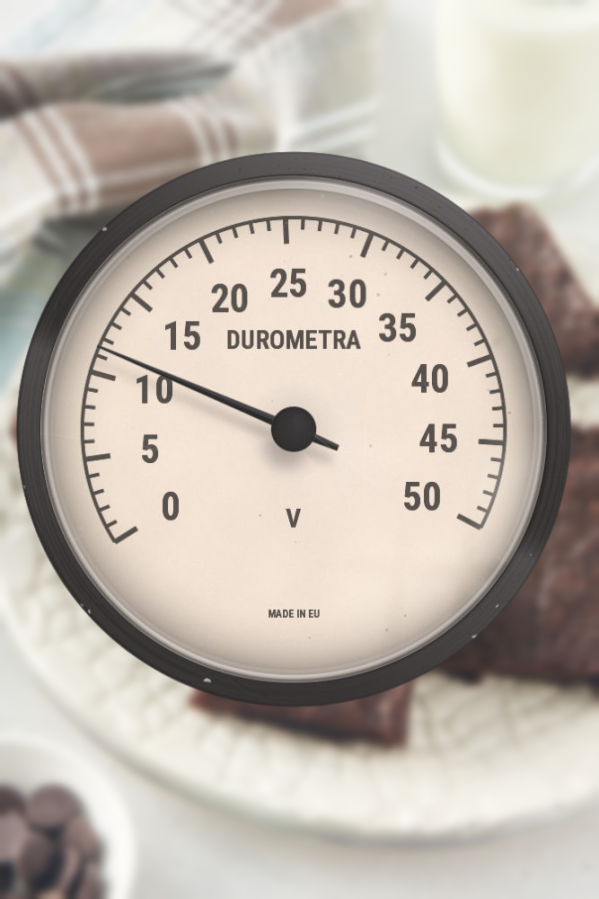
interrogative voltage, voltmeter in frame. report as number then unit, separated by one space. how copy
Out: 11.5 V
